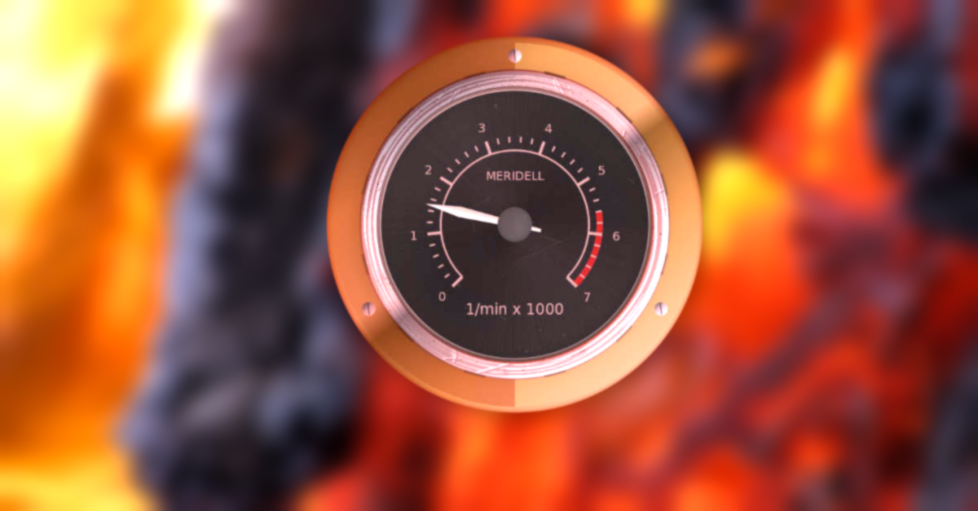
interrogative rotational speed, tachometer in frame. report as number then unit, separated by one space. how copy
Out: 1500 rpm
